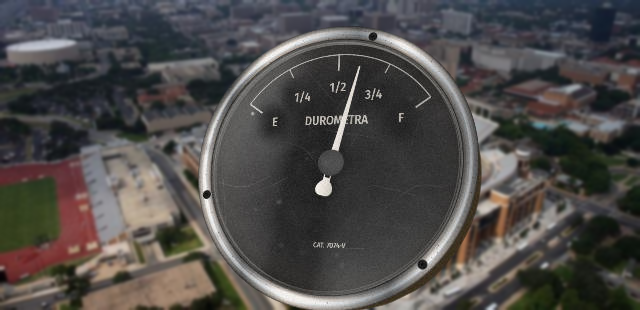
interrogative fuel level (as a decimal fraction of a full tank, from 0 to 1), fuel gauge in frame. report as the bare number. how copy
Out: 0.625
